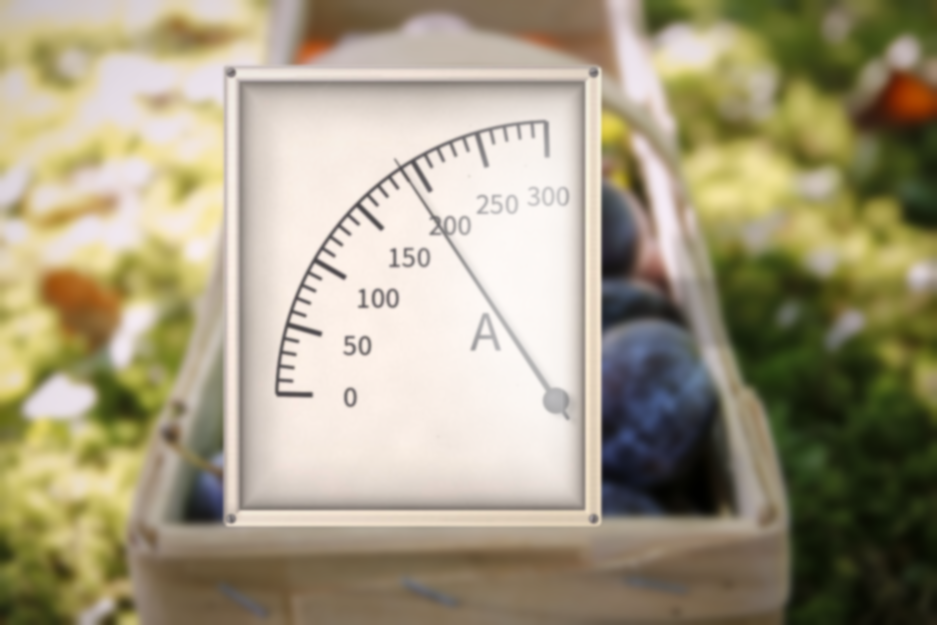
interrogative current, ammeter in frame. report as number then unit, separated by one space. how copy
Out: 190 A
